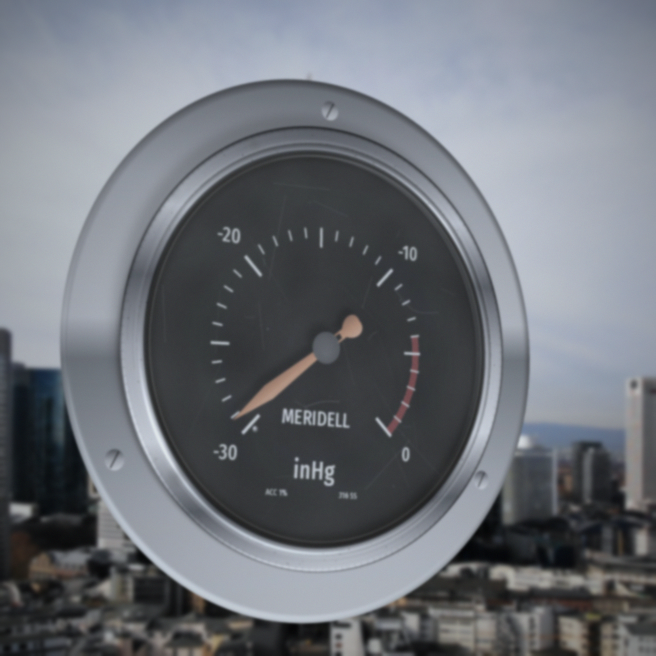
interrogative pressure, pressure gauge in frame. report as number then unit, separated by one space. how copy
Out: -29 inHg
